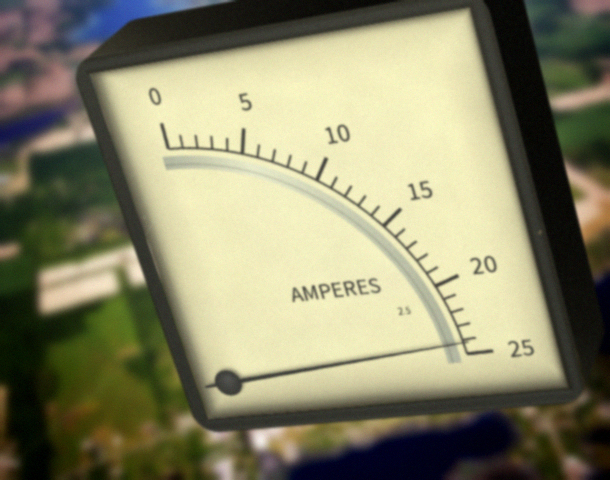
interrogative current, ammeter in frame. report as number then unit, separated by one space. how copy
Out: 24 A
